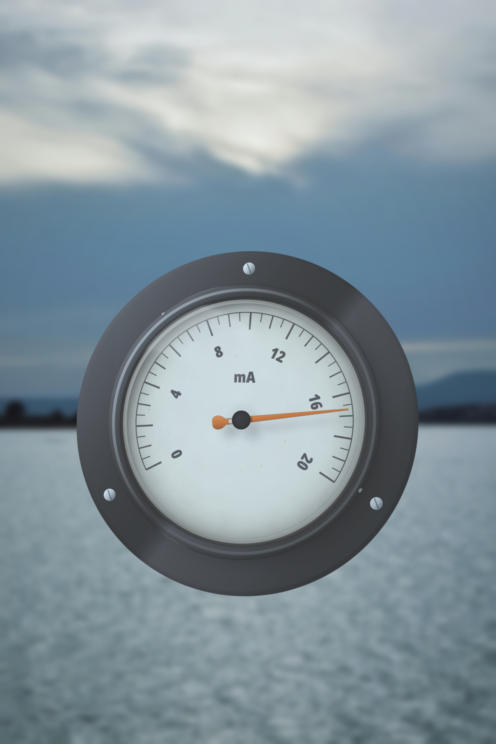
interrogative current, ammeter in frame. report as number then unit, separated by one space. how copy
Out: 16.75 mA
